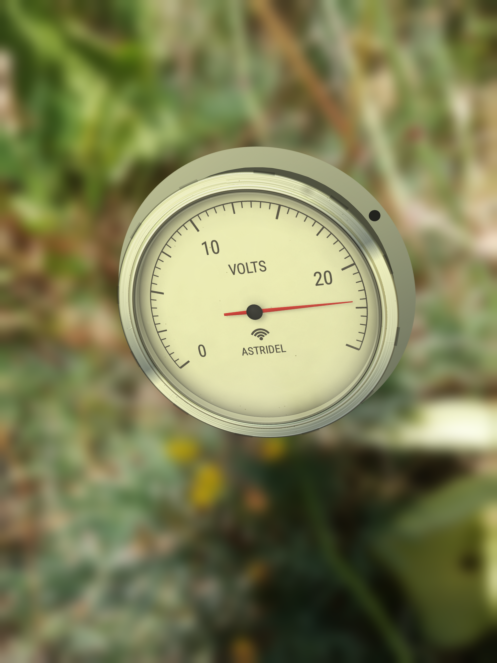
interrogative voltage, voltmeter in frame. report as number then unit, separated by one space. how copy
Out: 22 V
